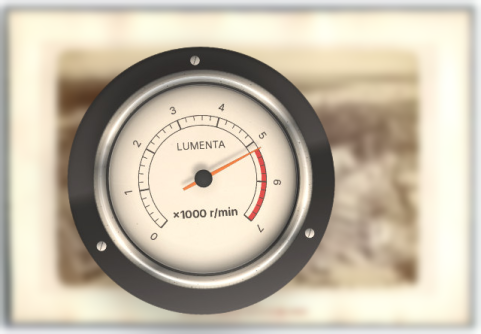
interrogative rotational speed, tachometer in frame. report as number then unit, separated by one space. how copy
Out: 5200 rpm
